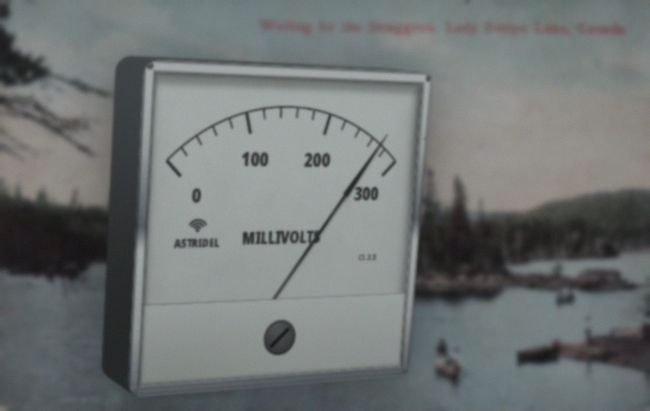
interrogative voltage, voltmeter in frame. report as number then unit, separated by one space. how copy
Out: 270 mV
